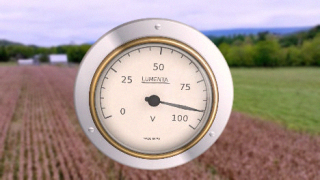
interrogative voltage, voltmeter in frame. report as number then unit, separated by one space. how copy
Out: 90 V
